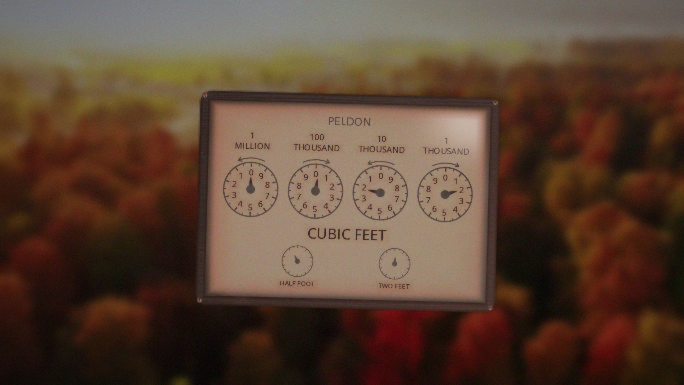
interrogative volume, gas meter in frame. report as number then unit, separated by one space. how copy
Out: 2200 ft³
